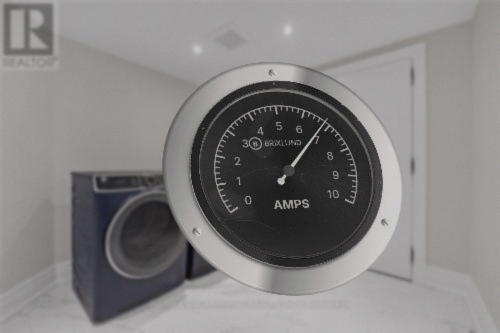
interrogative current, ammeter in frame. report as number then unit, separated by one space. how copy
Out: 6.8 A
